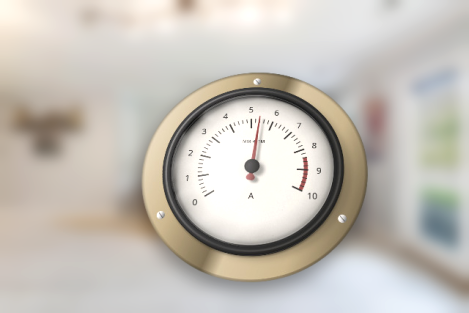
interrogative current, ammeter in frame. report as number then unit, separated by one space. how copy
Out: 5.4 A
